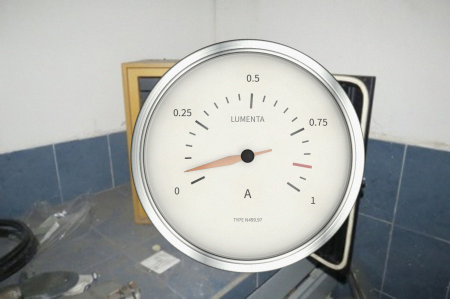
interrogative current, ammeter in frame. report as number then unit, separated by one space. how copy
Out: 0.05 A
